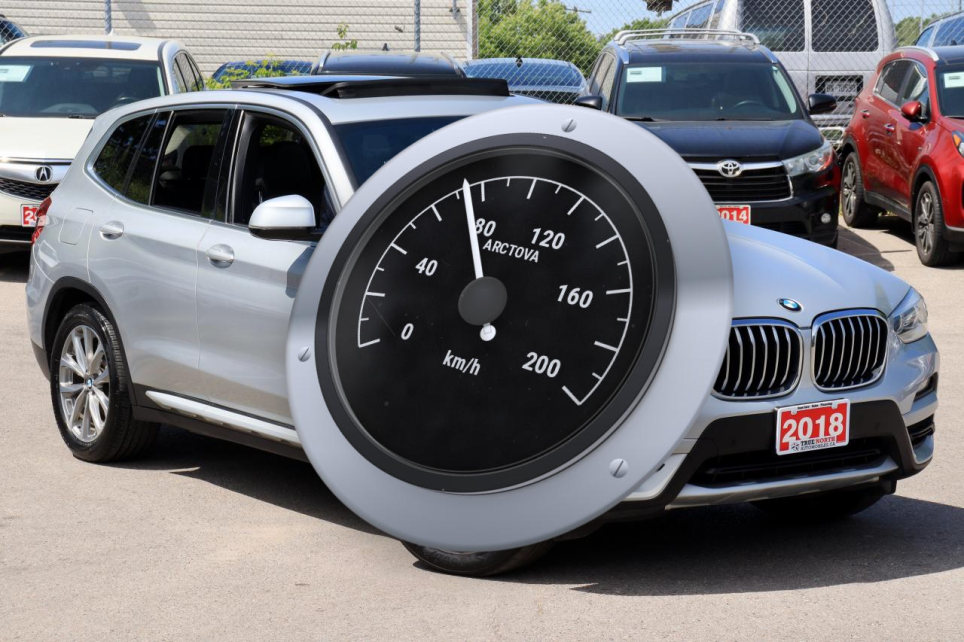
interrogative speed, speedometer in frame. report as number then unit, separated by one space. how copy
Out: 75 km/h
